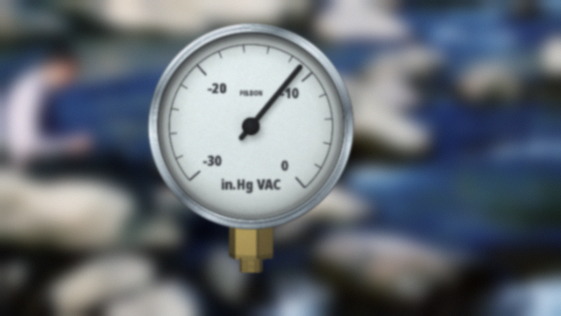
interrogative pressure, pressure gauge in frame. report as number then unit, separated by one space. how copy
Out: -11 inHg
